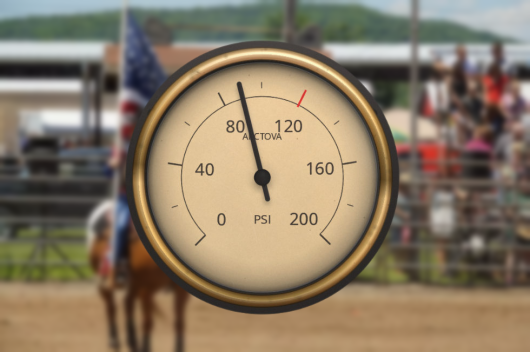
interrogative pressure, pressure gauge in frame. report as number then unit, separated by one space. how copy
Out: 90 psi
